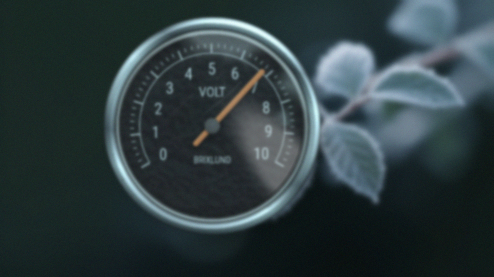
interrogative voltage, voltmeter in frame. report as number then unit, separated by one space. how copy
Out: 6.8 V
